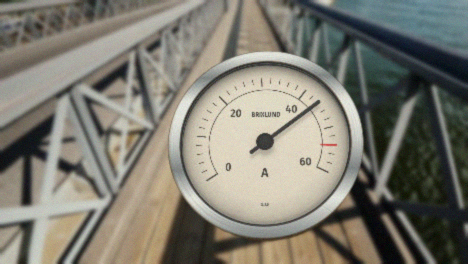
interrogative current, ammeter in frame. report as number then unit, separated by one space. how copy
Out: 44 A
